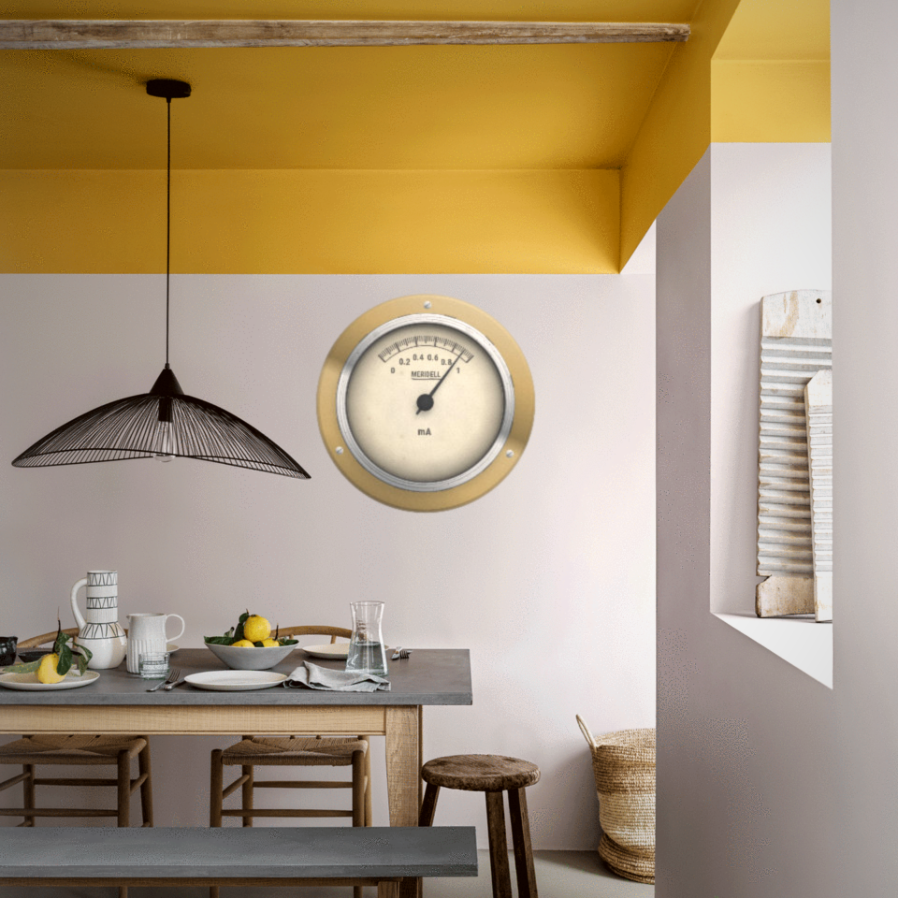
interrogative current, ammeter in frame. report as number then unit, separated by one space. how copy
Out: 0.9 mA
